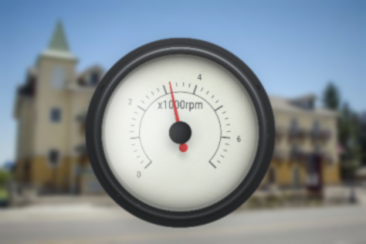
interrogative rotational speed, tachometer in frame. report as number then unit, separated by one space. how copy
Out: 3200 rpm
